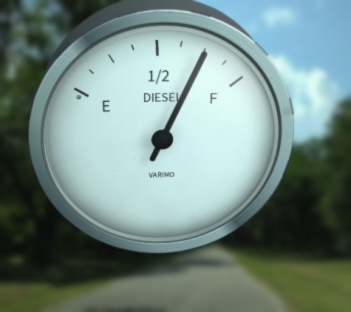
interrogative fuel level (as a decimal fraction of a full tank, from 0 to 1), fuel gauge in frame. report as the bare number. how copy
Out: 0.75
